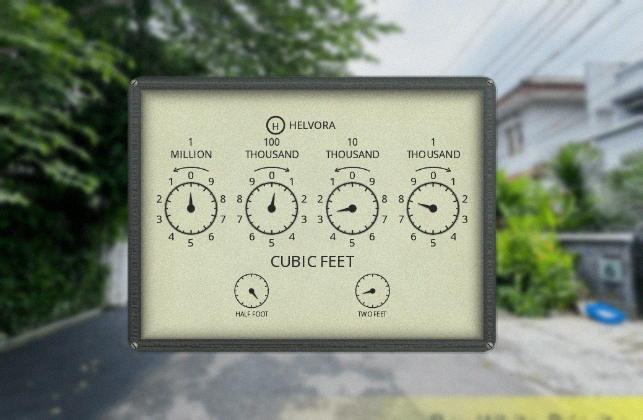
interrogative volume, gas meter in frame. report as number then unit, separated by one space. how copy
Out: 2800 ft³
